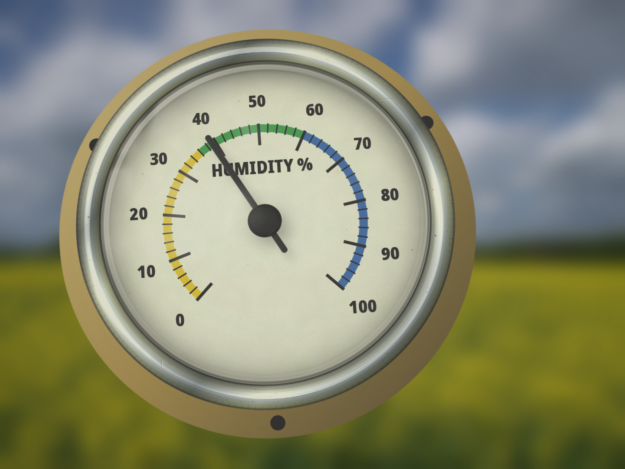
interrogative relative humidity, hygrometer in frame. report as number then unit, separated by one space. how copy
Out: 39 %
